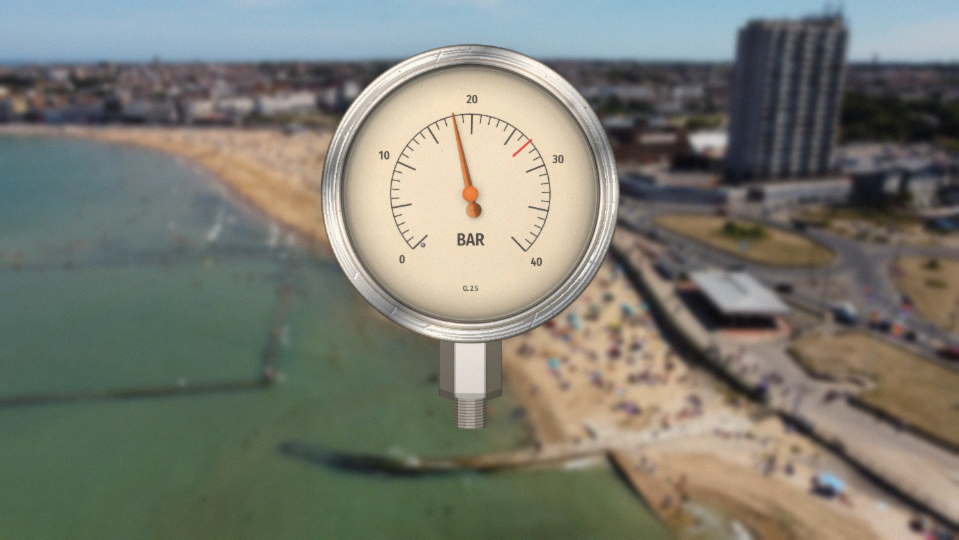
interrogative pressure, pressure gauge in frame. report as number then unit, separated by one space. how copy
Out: 18 bar
